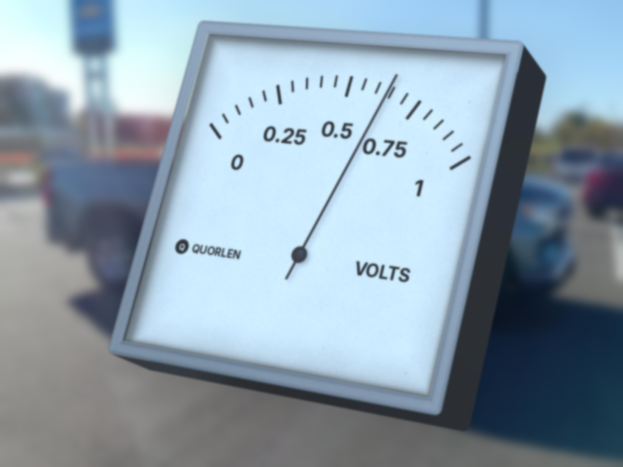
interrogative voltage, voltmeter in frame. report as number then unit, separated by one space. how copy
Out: 0.65 V
